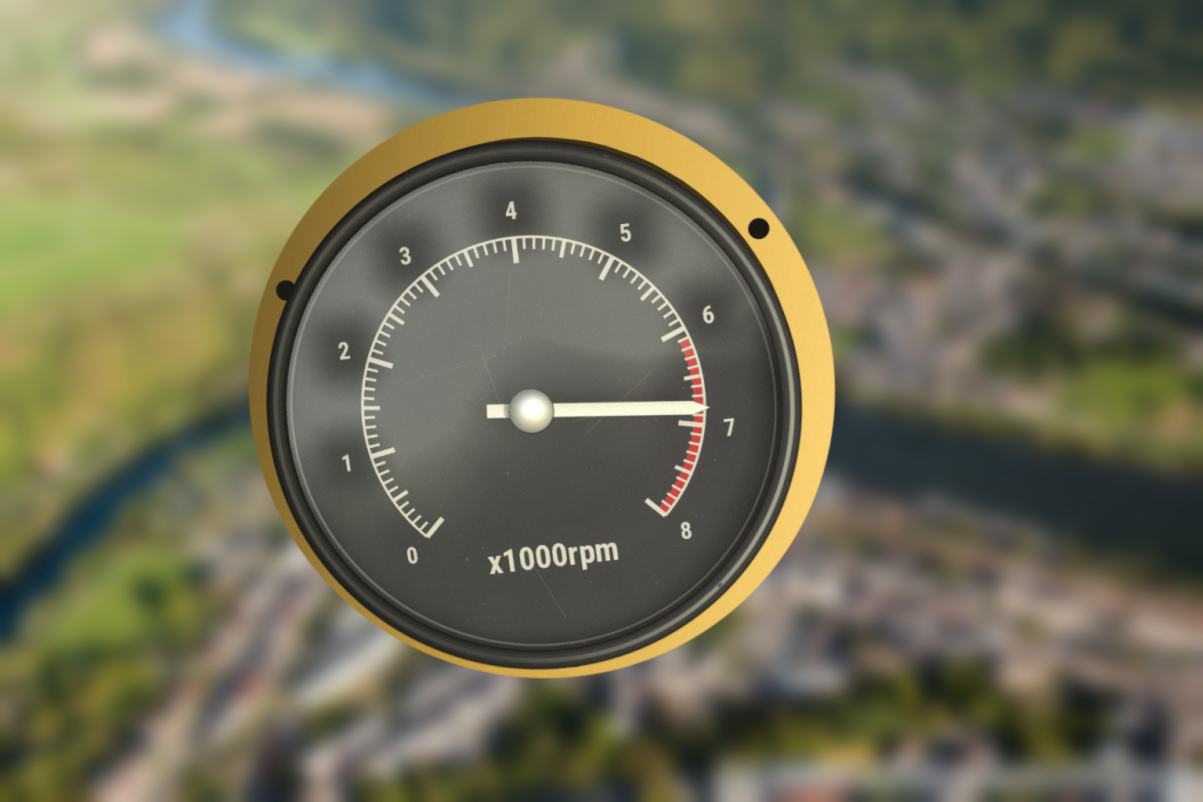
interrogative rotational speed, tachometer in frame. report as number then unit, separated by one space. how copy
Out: 6800 rpm
